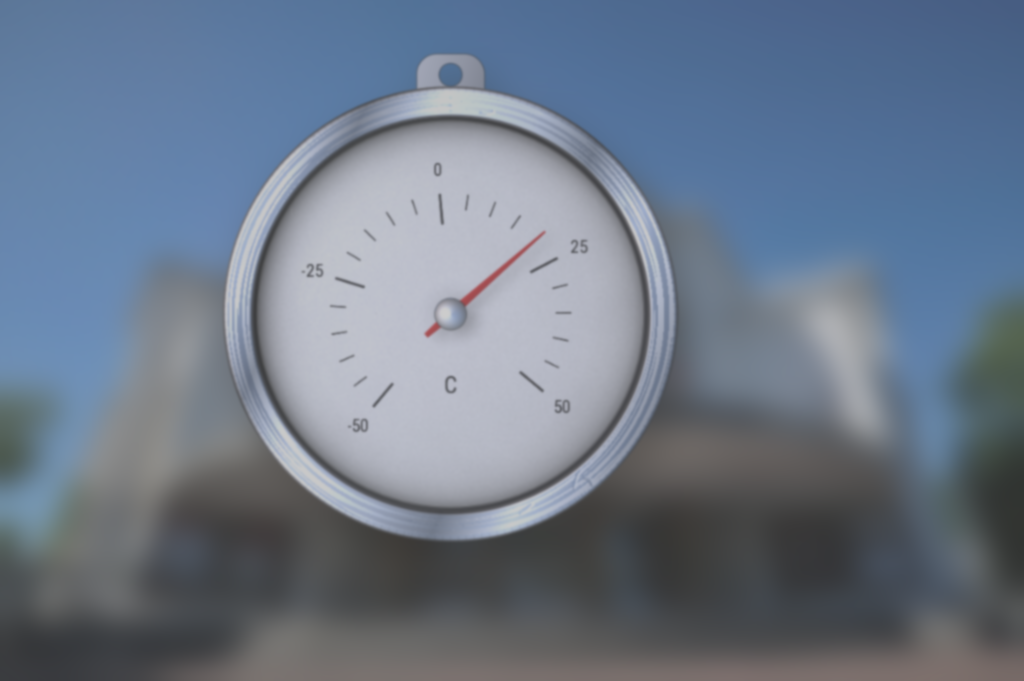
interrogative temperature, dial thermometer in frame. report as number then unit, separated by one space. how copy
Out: 20 °C
